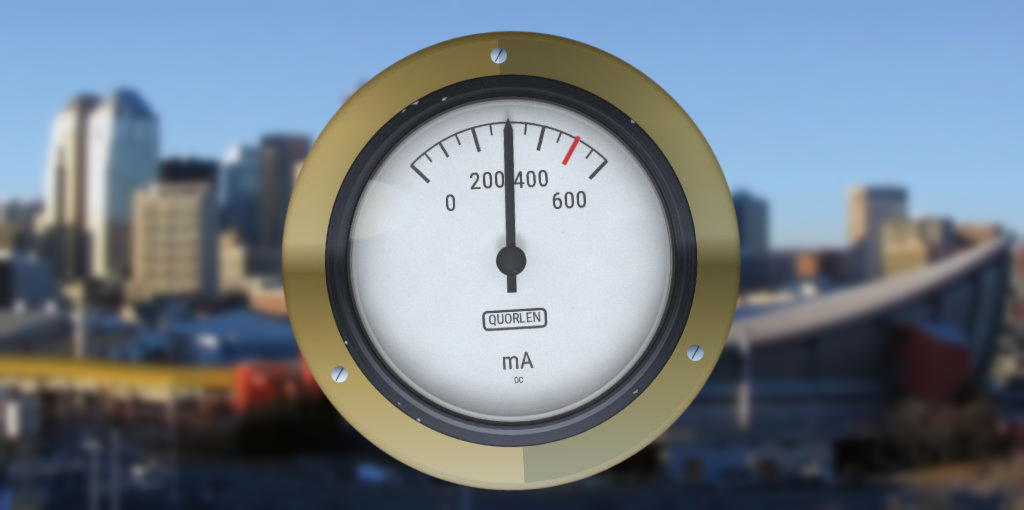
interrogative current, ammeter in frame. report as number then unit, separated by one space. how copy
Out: 300 mA
